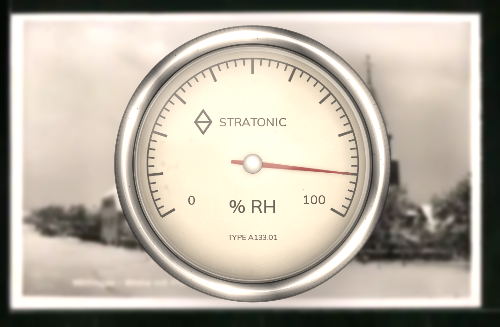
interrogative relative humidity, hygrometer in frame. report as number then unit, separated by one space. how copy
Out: 90 %
